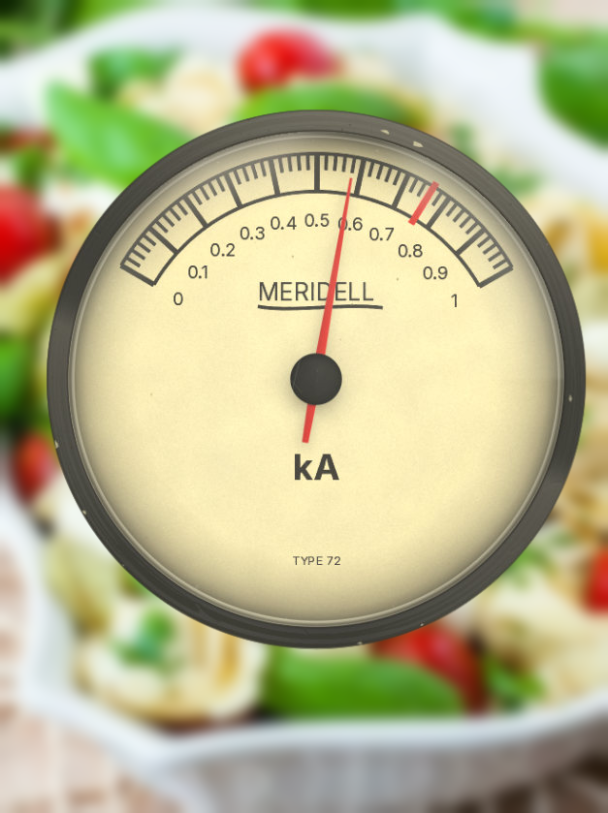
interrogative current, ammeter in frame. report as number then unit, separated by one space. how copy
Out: 0.58 kA
